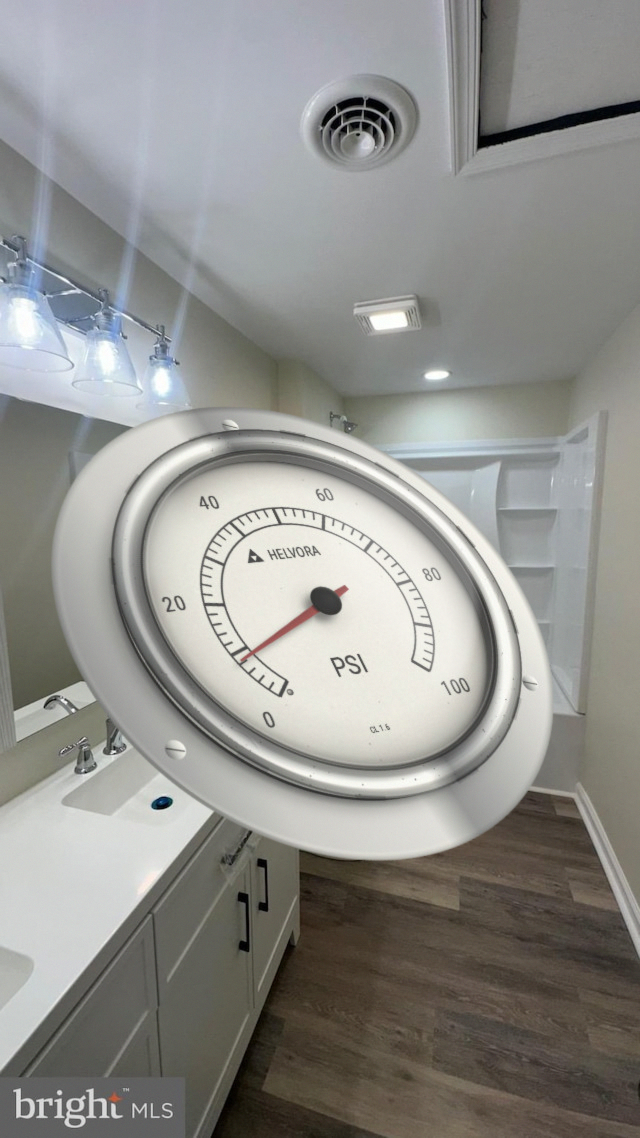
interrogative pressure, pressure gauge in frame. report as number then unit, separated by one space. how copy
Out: 8 psi
